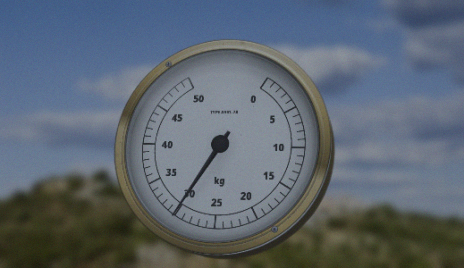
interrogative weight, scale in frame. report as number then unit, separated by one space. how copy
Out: 30 kg
